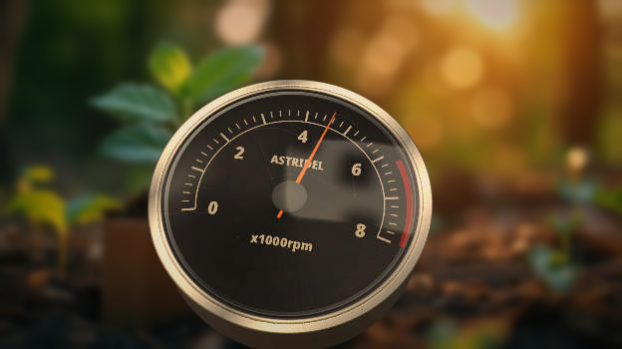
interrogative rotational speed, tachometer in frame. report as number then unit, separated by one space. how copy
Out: 4600 rpm
